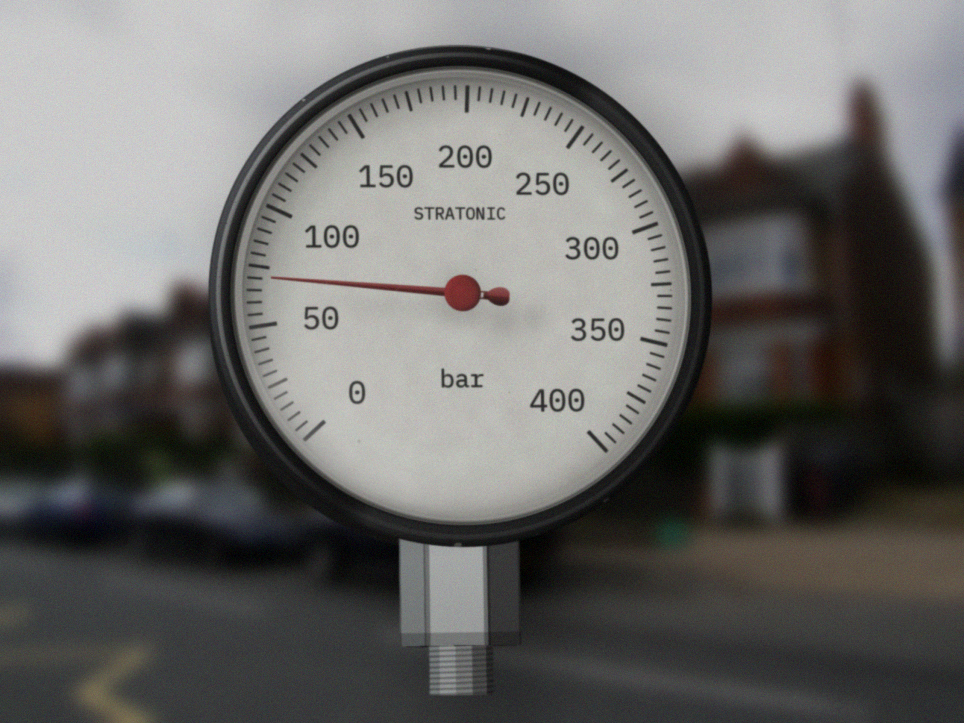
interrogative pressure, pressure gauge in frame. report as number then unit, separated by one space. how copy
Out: 70 bar
